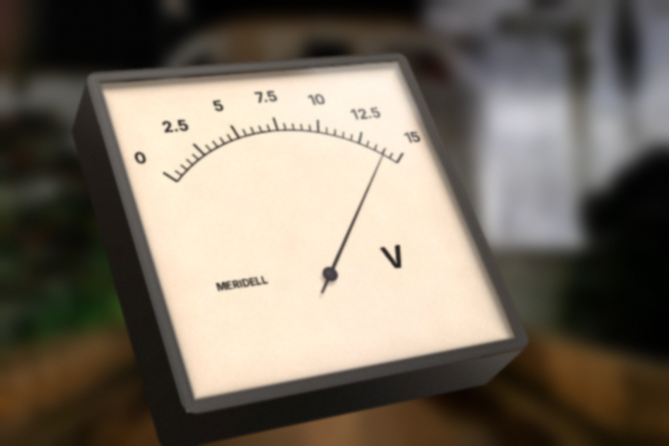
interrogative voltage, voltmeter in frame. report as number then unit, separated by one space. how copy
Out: 14 V
